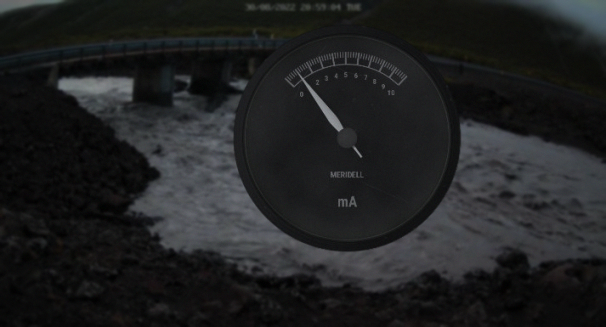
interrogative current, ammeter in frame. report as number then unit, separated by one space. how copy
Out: 1 mA
